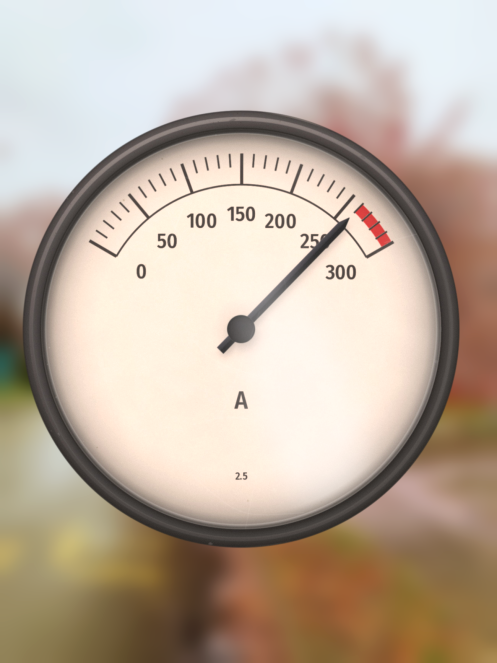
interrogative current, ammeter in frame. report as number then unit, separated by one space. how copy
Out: 260 A
